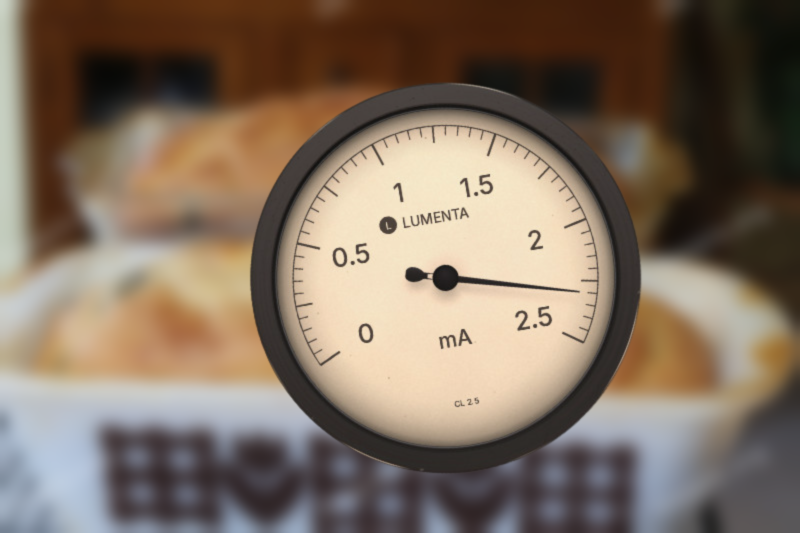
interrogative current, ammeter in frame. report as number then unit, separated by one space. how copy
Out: 2.3 mA
